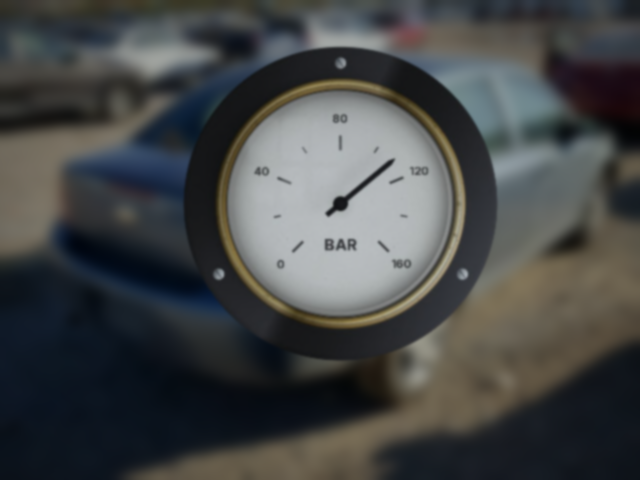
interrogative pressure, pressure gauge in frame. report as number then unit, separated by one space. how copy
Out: 110 bar
